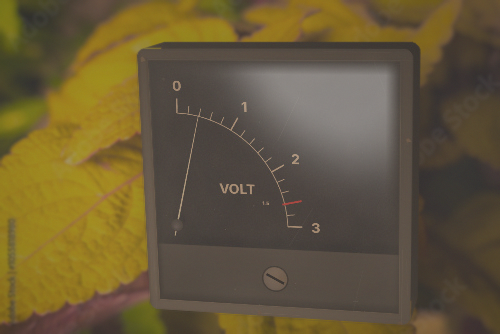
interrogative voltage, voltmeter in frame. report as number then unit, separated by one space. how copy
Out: 0.4 V
